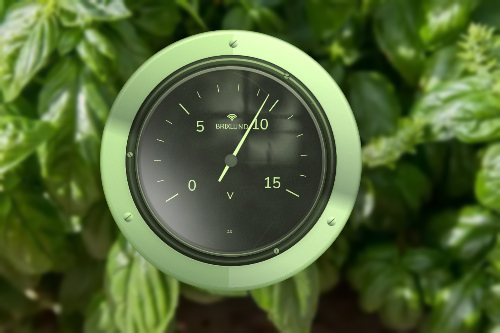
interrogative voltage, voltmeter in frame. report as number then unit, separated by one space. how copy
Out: 9.5 V
